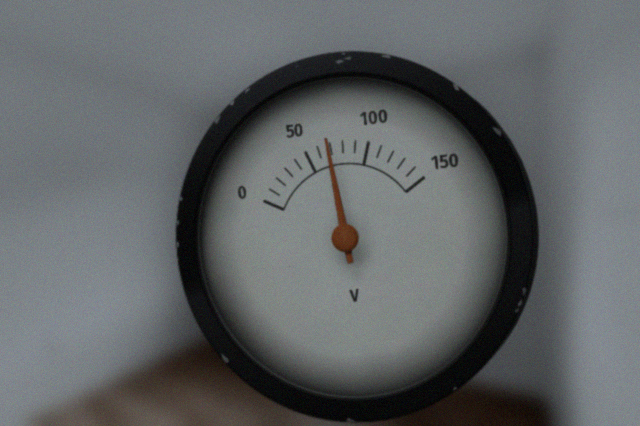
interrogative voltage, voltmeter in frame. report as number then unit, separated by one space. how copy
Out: 70 V
